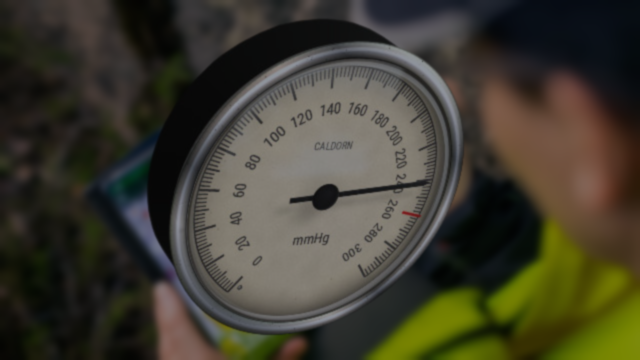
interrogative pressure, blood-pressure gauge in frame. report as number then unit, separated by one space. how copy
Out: 240 mmHg
